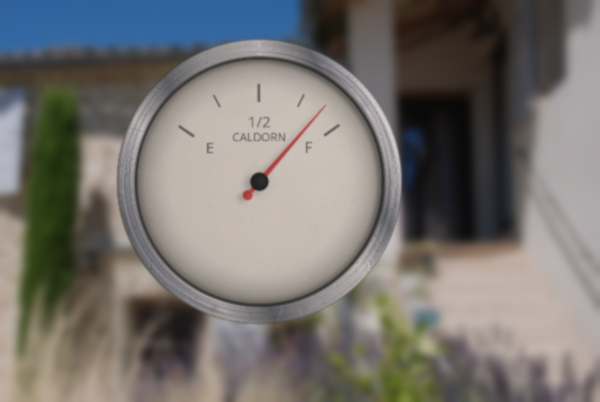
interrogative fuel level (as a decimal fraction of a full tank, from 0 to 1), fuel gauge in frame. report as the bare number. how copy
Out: 0.875
